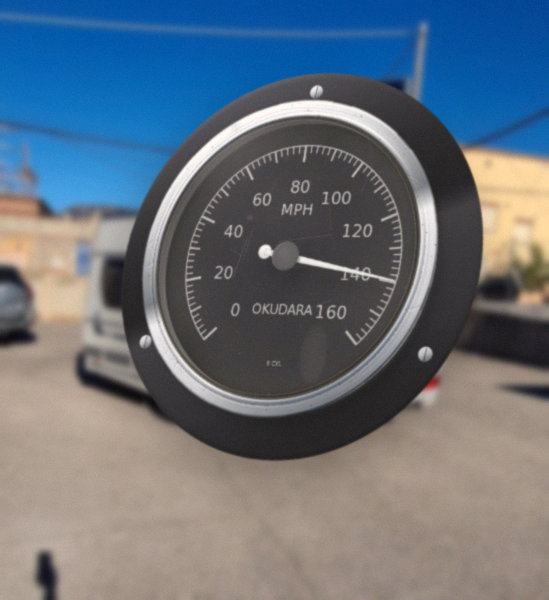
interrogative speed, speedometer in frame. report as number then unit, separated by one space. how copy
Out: 140 mph
